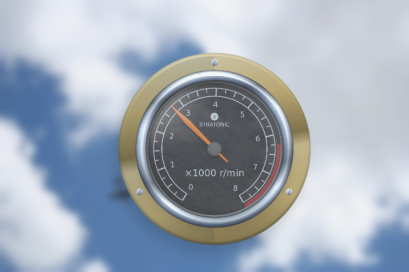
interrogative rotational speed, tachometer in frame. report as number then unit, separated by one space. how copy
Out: 2750 rpm
